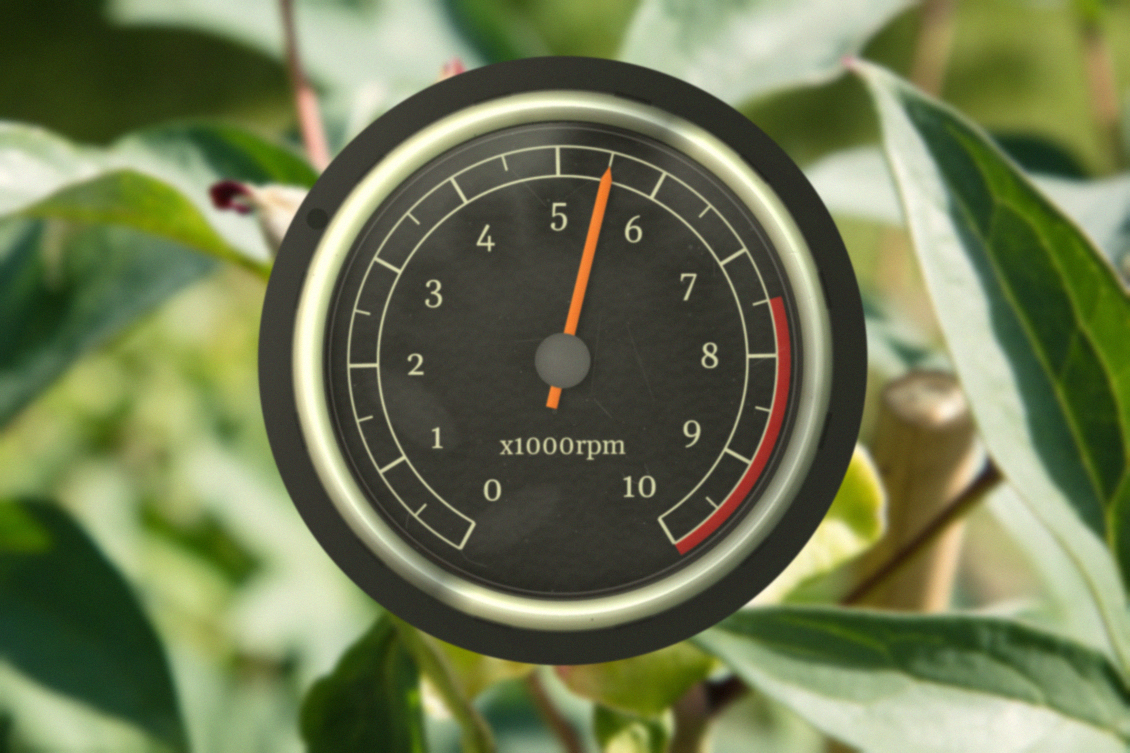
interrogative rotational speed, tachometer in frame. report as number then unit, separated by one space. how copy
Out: 5500 rpm
